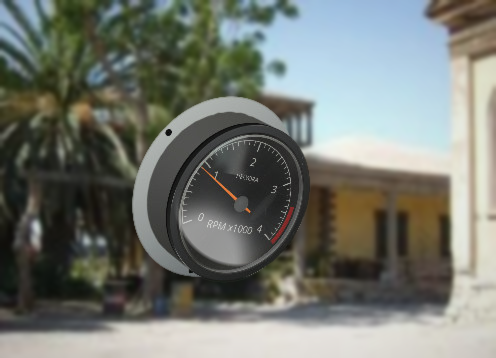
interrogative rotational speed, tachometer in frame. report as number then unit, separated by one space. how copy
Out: 900 rpm
